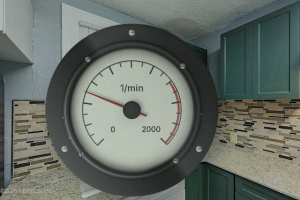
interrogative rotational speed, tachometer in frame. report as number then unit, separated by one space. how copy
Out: 500 rpm
